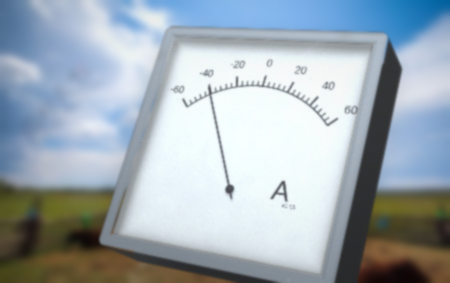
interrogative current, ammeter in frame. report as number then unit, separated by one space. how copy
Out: -40 A
